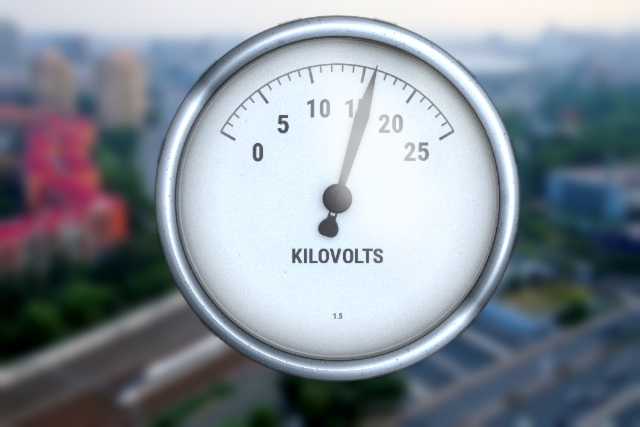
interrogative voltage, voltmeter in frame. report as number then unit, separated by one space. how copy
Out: 16 kV
